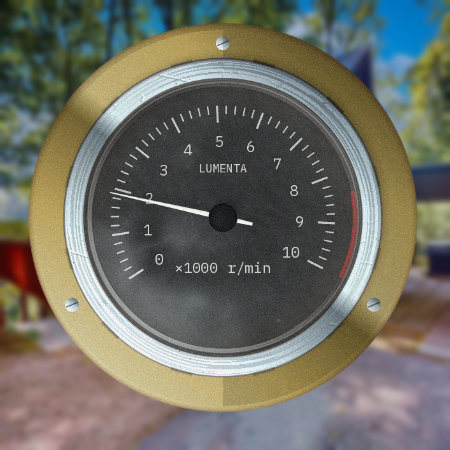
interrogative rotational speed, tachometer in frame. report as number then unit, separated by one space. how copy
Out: 1900 rpm
